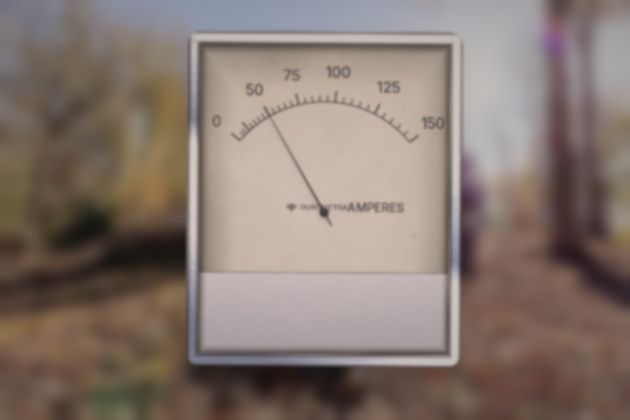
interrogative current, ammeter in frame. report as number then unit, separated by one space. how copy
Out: 50 A
